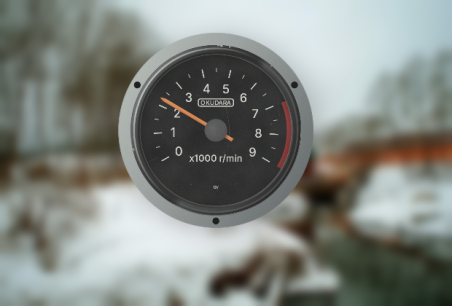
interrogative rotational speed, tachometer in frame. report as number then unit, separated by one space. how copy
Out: 2250 rpm
